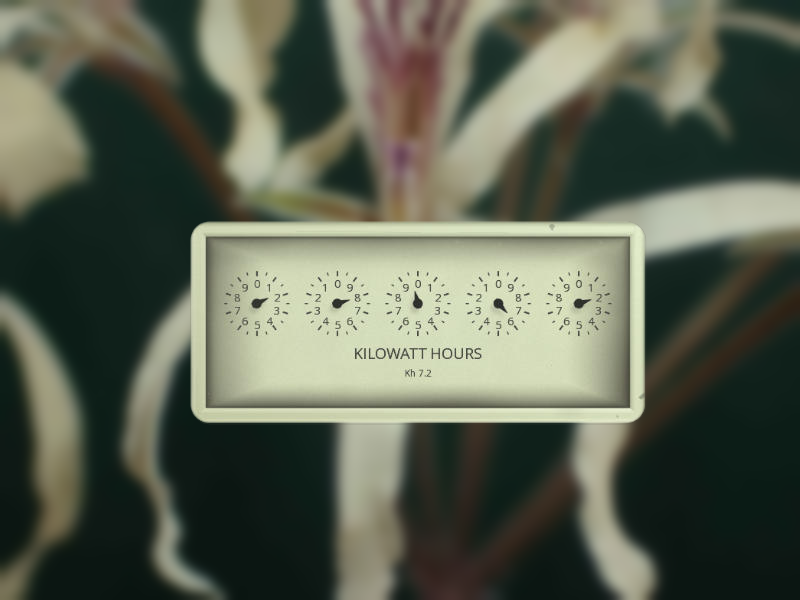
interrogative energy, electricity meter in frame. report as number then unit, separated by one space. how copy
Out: 17962 kWh
